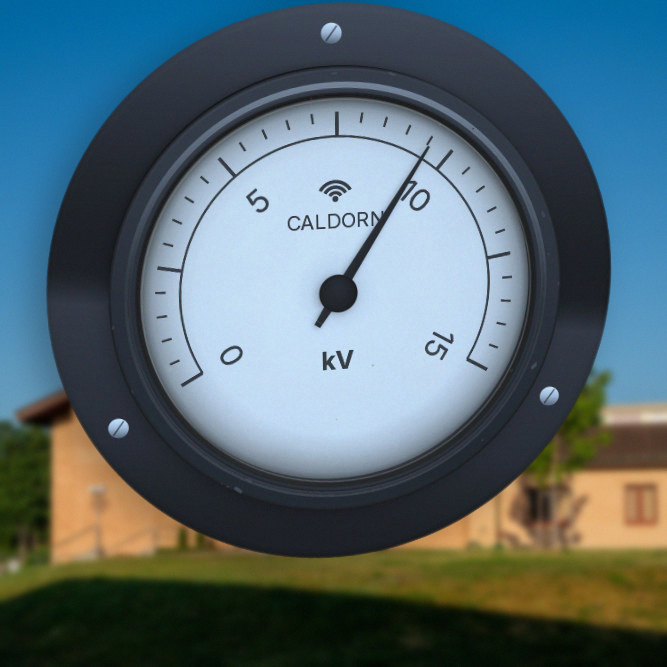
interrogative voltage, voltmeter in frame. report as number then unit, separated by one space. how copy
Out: 9.5 kV
